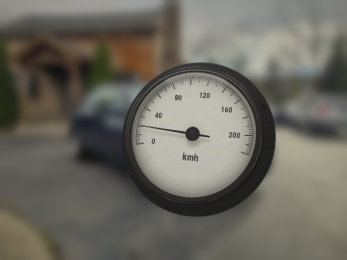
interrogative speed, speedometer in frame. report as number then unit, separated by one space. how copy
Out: 20 km/h
